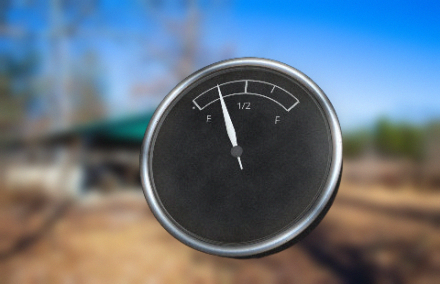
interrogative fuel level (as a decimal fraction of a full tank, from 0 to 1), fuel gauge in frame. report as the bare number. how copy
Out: 0.25
